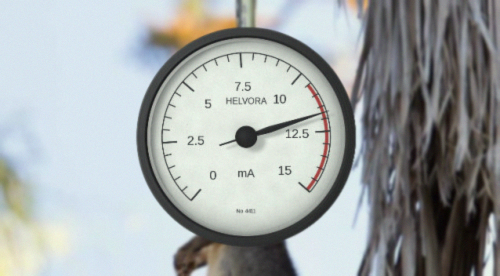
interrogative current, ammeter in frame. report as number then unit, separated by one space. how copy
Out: 11.75 mA
